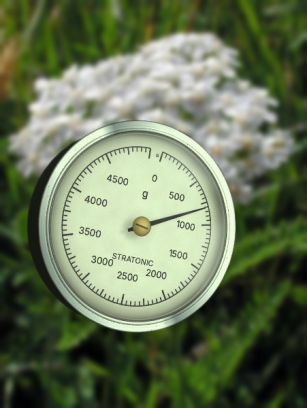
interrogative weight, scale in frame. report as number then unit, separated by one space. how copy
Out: 800 g
